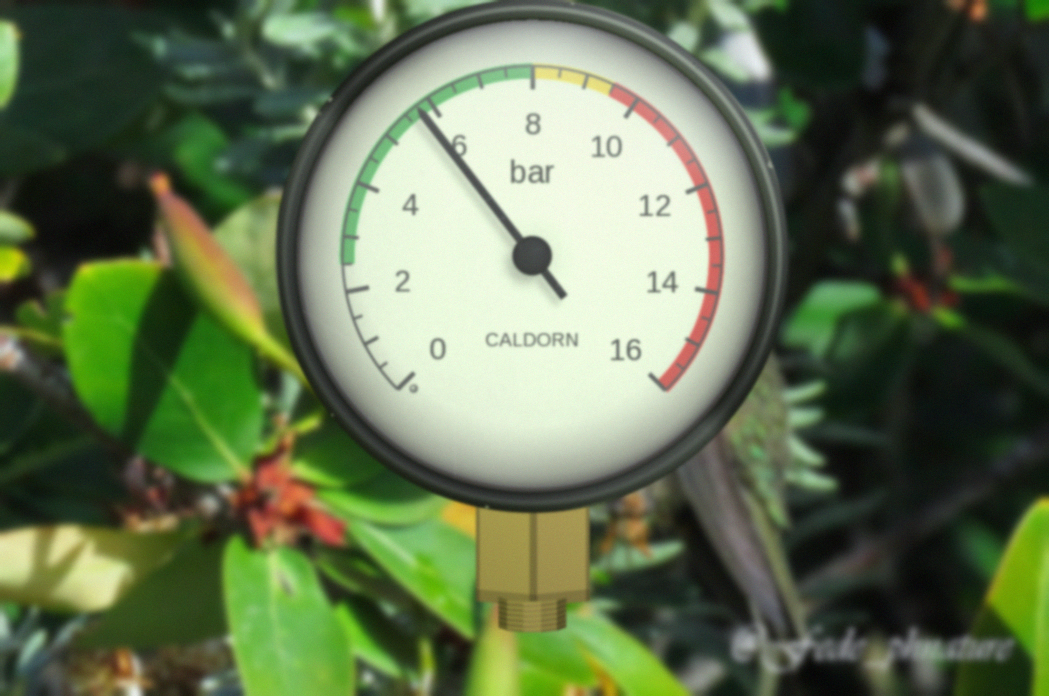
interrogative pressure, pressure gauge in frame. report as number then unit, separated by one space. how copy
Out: 5.75 bar
